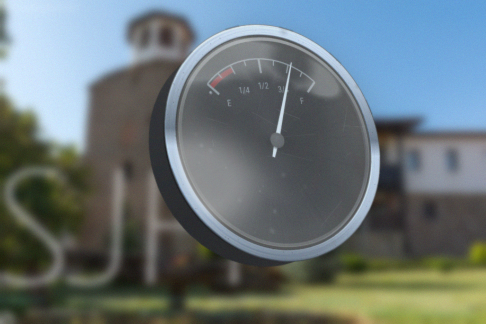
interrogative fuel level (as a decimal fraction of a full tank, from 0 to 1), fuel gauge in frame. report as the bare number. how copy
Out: 0.75
